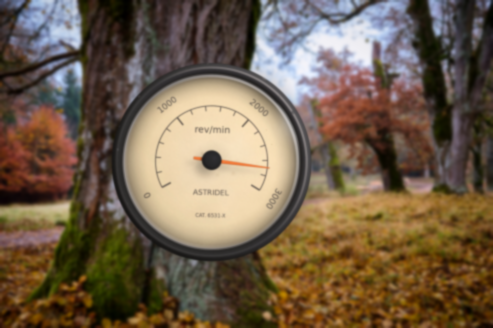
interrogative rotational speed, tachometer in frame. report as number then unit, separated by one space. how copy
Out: 2700 rpm
